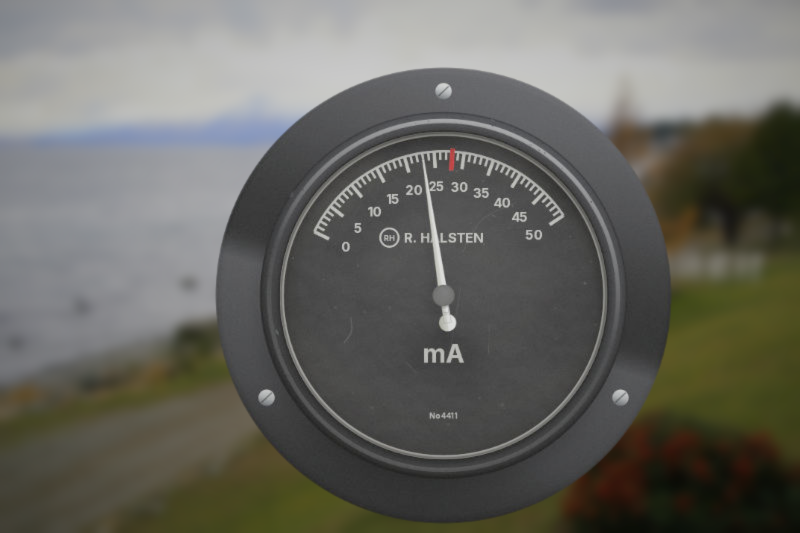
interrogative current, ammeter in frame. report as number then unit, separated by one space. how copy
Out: 23 mA
